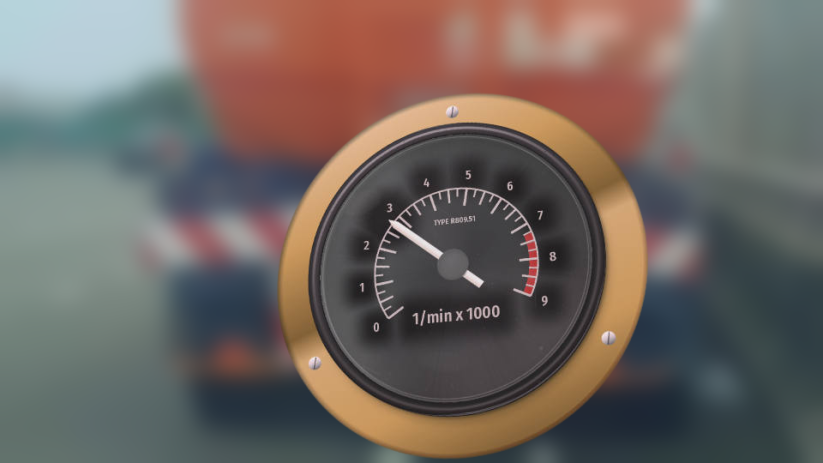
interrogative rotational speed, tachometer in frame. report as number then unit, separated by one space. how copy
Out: 2750 rpm
